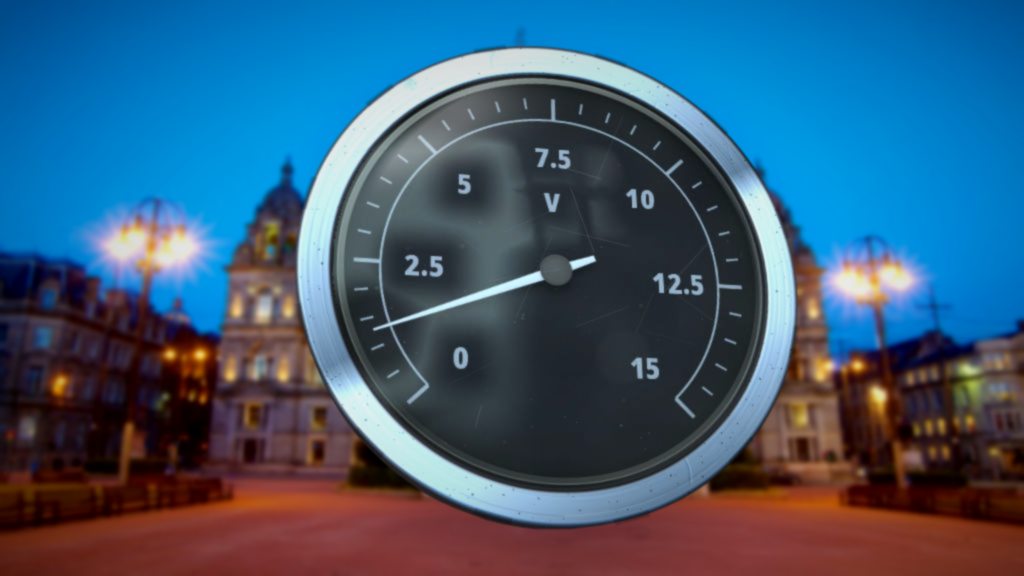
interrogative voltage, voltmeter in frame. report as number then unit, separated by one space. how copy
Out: 1.25 V
